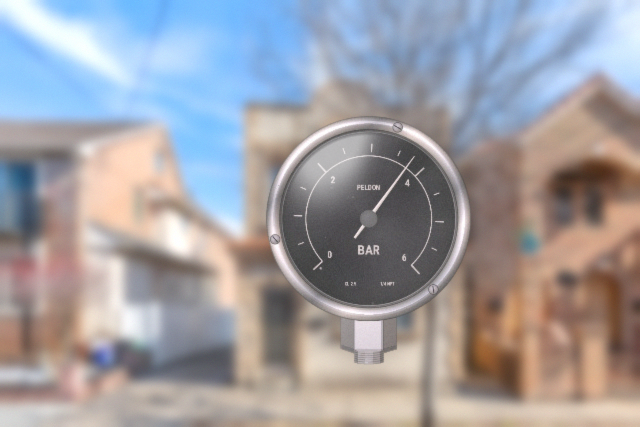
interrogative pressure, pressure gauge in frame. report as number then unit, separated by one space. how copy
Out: 3.75 bar
